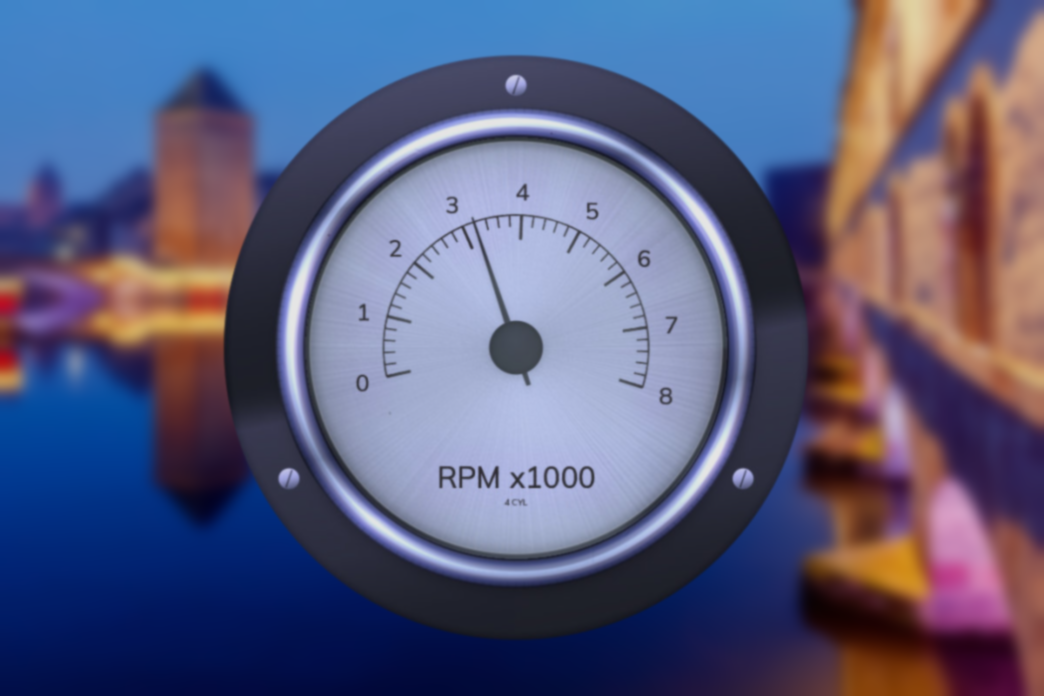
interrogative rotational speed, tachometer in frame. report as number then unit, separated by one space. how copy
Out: 3200 rpm
